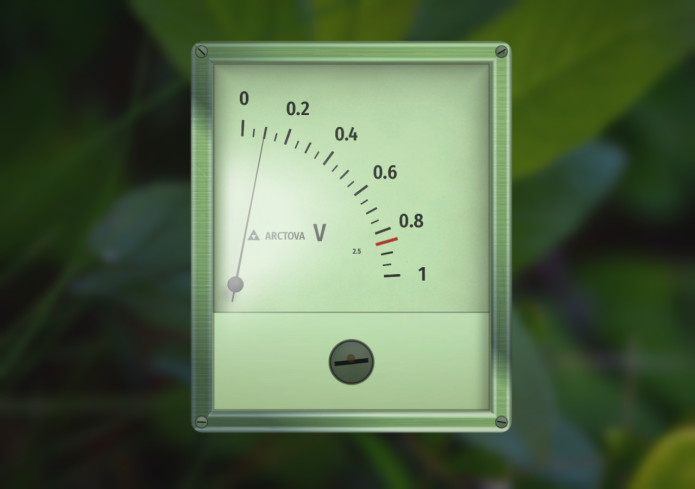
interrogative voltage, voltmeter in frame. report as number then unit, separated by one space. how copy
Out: 0.1 V
